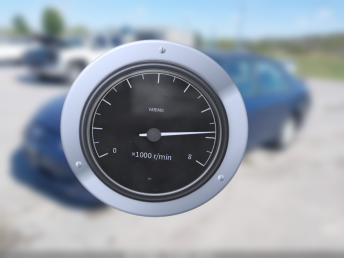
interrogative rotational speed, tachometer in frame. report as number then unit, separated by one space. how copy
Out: 6750 rpm
